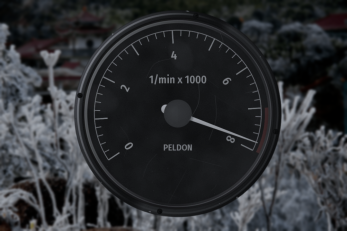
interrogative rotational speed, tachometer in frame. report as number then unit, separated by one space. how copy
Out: 7800 rpm
